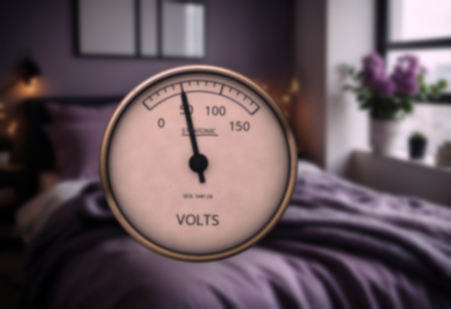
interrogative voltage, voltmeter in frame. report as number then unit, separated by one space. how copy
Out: 50 V
